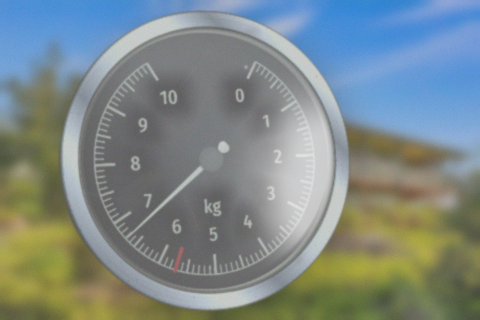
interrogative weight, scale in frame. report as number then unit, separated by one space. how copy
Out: 6.7 kg
